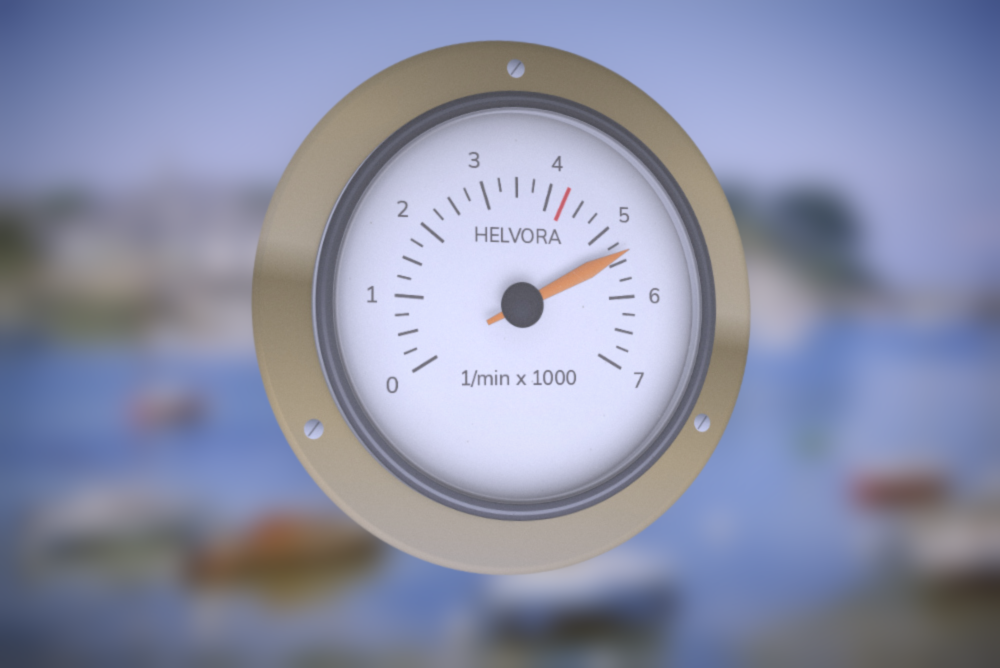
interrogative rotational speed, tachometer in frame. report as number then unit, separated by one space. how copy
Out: 5375 rpm
